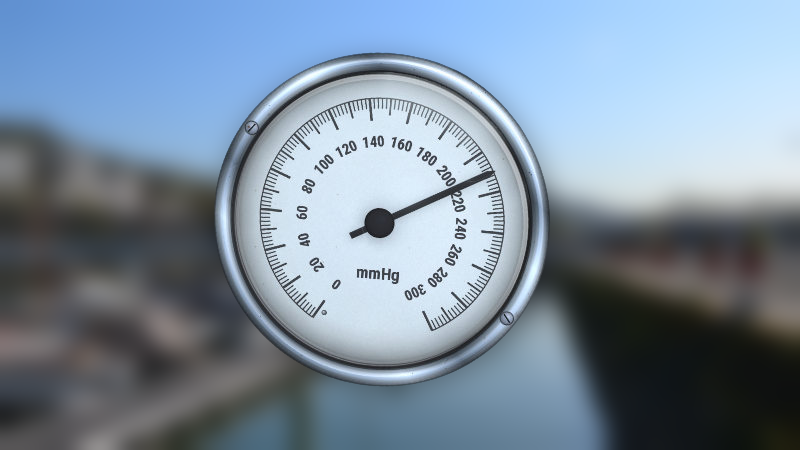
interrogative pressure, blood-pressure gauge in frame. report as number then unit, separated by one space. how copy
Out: 210 mmHg
